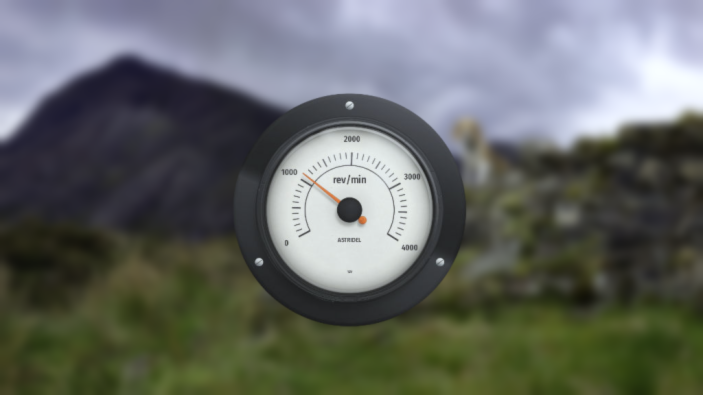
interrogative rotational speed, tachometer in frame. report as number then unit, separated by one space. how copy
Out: 1100 rpm
